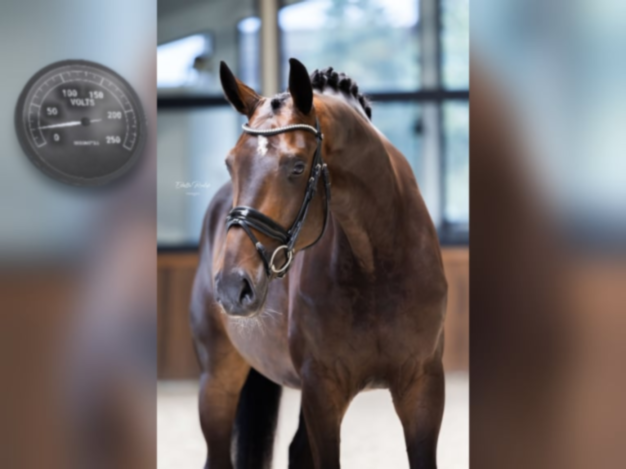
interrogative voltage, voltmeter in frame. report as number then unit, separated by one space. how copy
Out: 20 V
